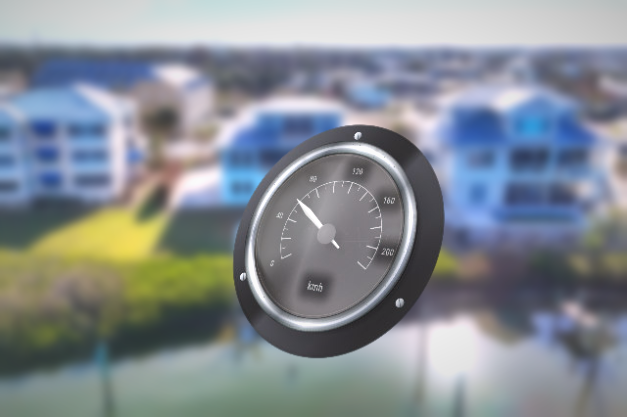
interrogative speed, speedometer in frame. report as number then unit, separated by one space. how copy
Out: 60 km/h
